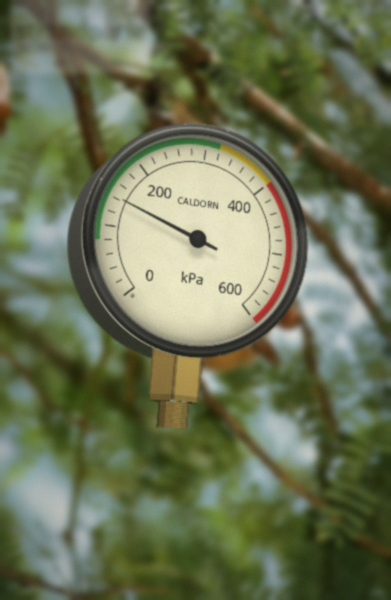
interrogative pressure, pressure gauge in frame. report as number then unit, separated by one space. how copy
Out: 140 kPa
